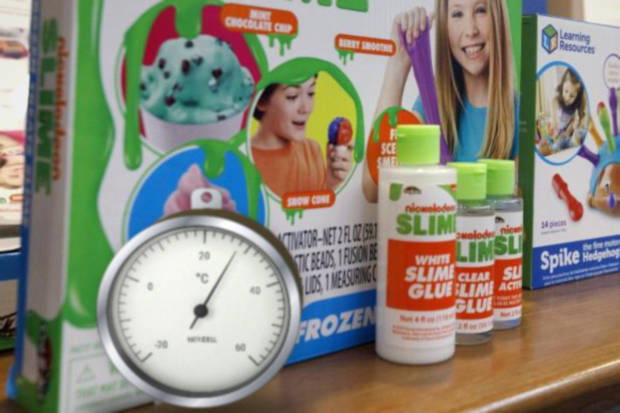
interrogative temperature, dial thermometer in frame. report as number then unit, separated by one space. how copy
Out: 28 °C
